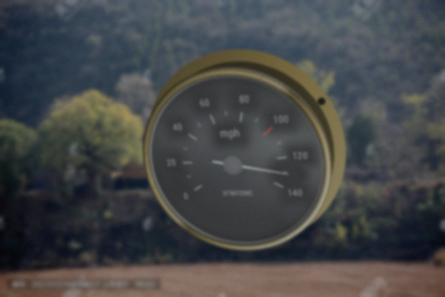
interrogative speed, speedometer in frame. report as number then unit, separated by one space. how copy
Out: 130 mph
